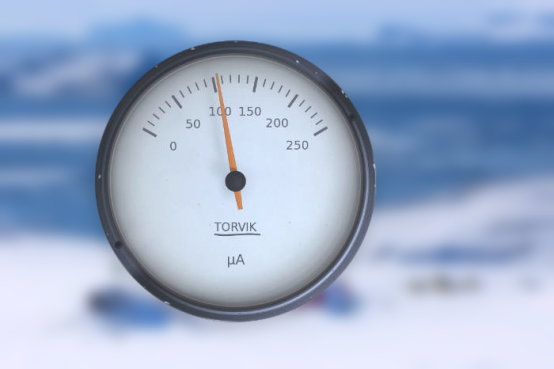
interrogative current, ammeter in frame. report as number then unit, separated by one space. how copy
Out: 105 µA
